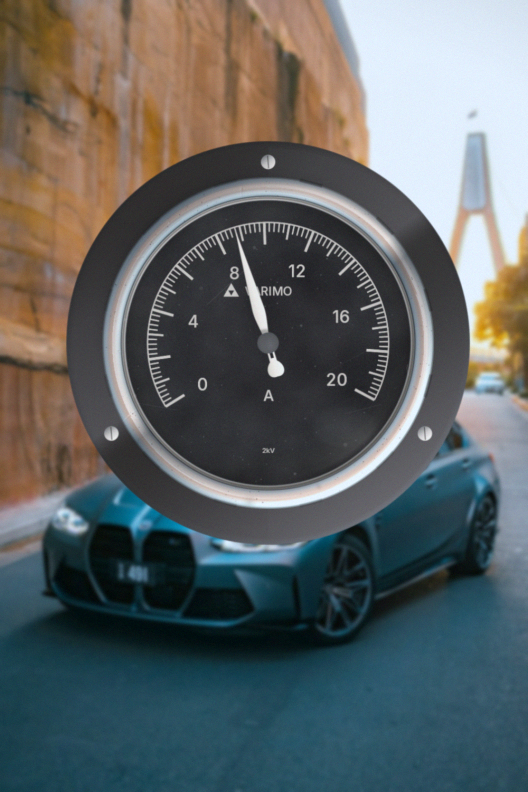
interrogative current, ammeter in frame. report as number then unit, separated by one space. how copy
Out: 8.8 A
